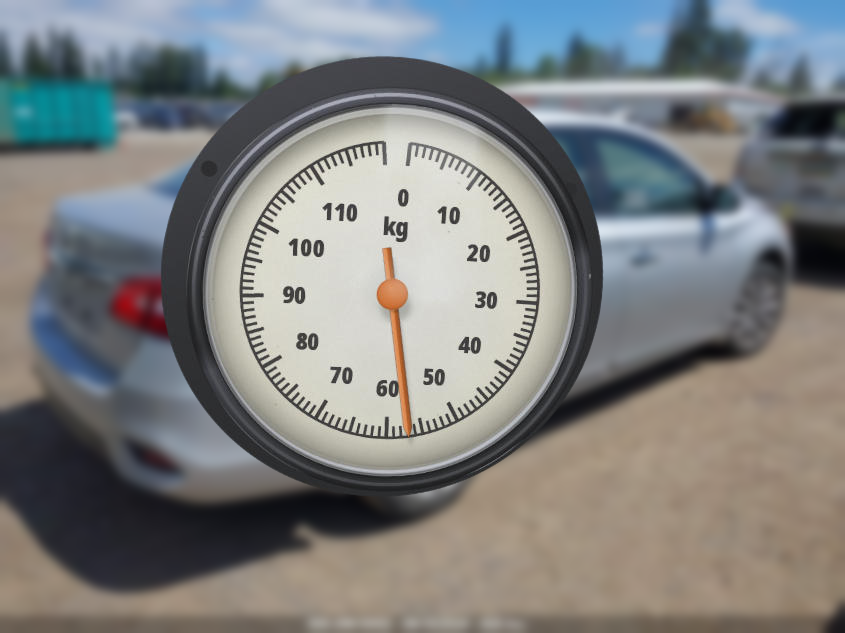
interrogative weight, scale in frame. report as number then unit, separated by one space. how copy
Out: 57 kg
